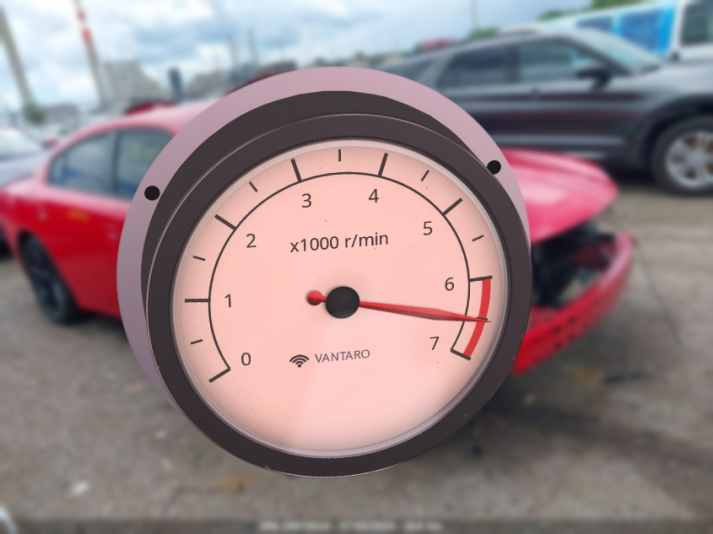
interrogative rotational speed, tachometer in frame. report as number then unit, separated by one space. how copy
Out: 6500 rpm
